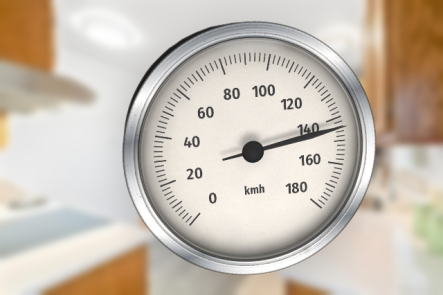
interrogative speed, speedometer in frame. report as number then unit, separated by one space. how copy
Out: 144 km/h
